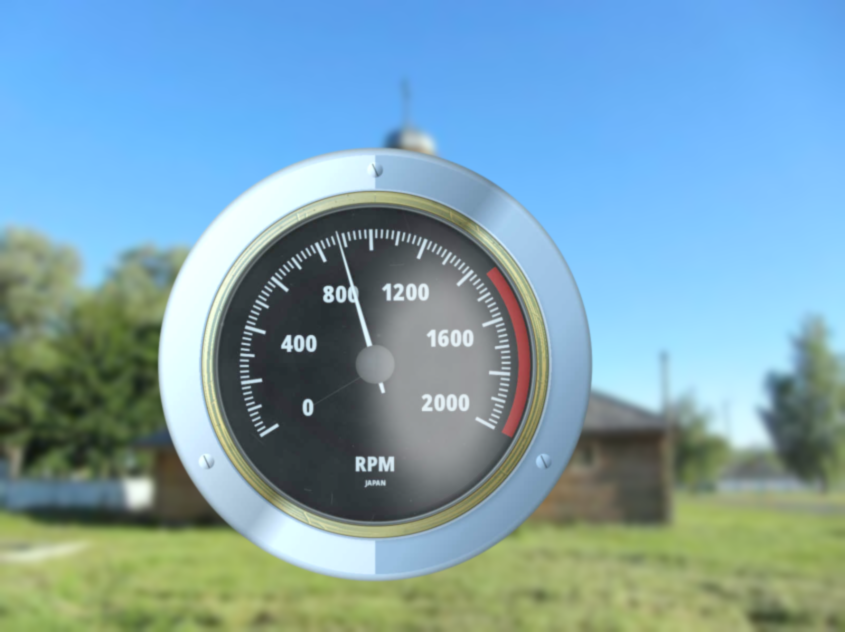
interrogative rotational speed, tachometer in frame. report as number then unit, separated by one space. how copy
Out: 880 rpm
